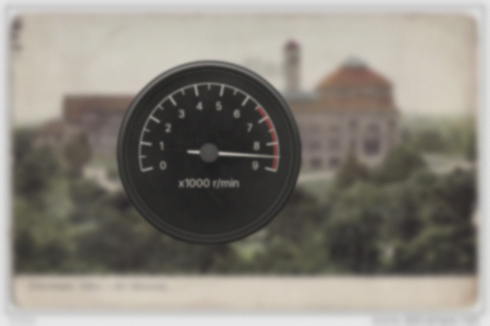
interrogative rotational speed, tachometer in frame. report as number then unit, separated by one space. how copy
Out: 8500 rpm
